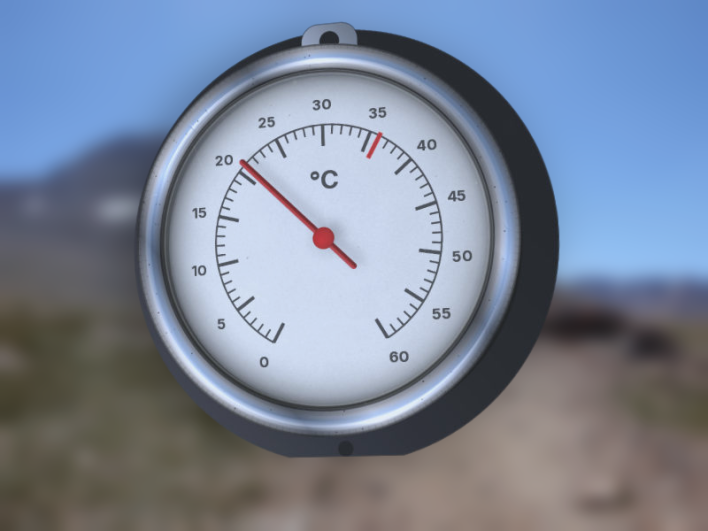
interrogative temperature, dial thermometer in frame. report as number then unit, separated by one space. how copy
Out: 21 °C
